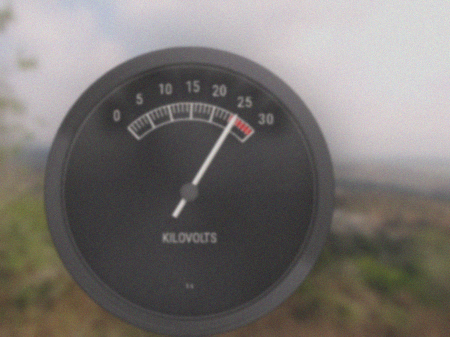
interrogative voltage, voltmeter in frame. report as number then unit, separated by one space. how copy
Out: 25 kV
